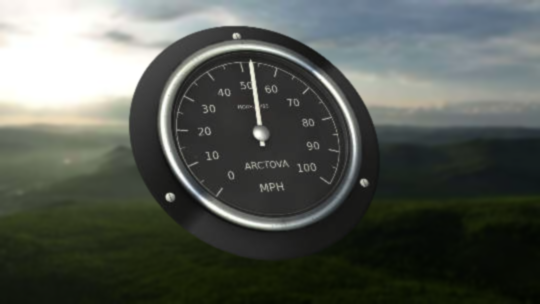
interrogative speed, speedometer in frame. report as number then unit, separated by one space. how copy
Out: 52.5 mph
